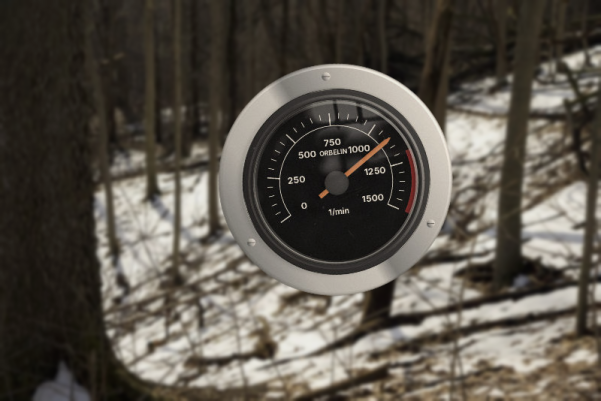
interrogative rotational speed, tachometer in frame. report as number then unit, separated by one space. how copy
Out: 1100 rpm
